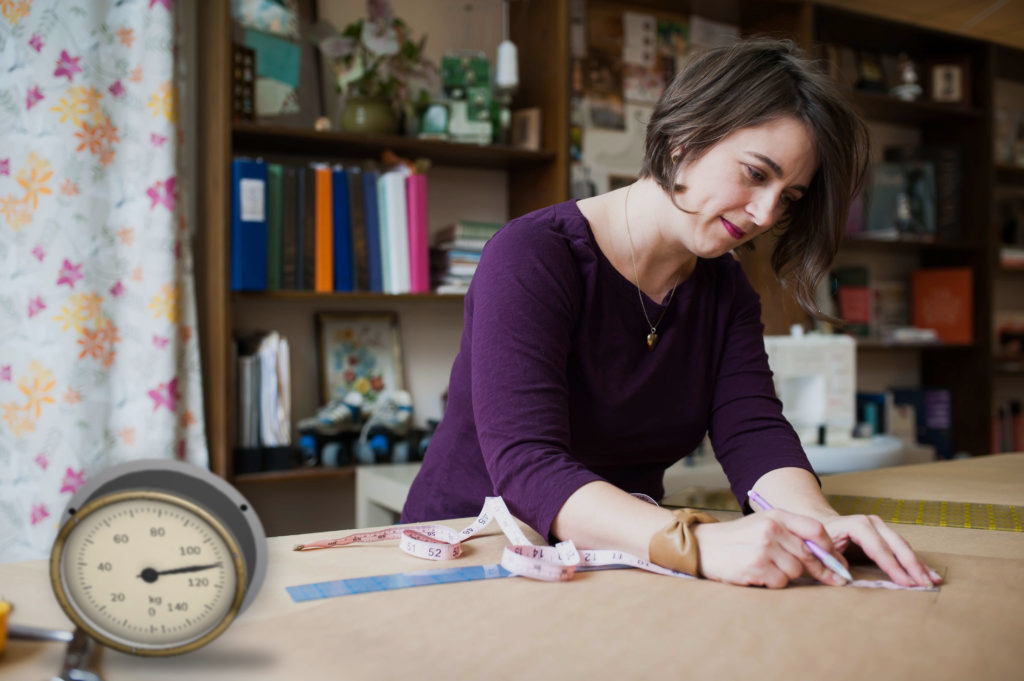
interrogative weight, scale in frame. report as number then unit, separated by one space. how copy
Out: 110 kg
